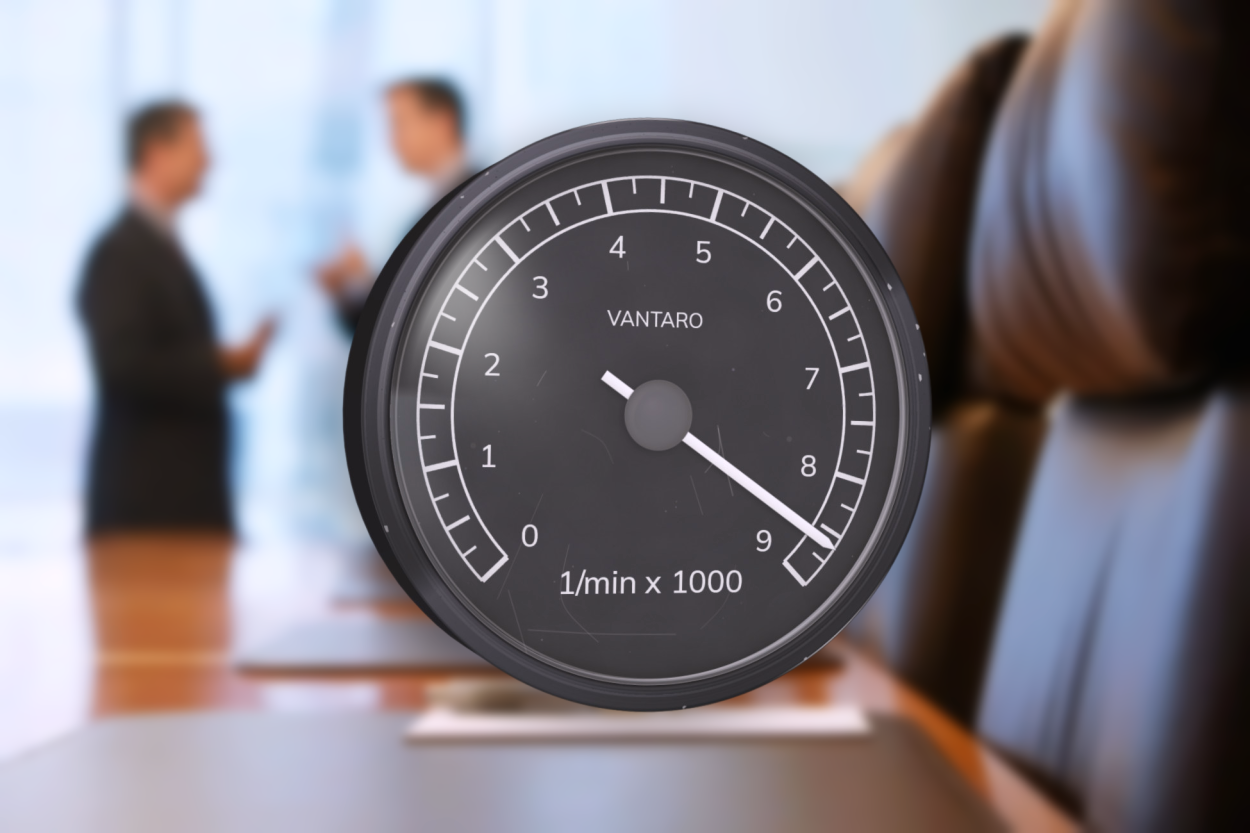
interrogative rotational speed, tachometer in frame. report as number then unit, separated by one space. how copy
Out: 8625 rpm
